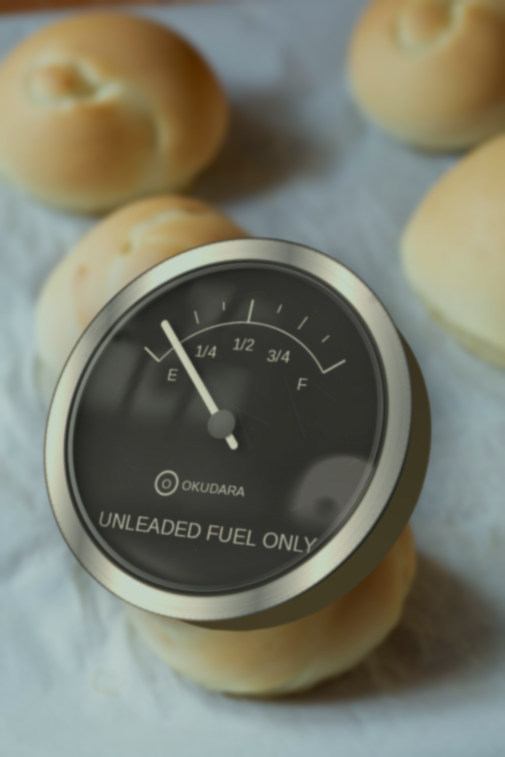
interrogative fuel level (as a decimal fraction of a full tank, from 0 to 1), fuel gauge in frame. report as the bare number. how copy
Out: 0.125
